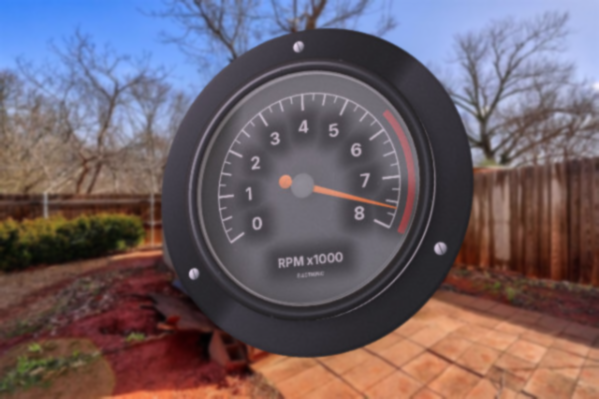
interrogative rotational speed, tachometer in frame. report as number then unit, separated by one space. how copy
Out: 7625 rpm
